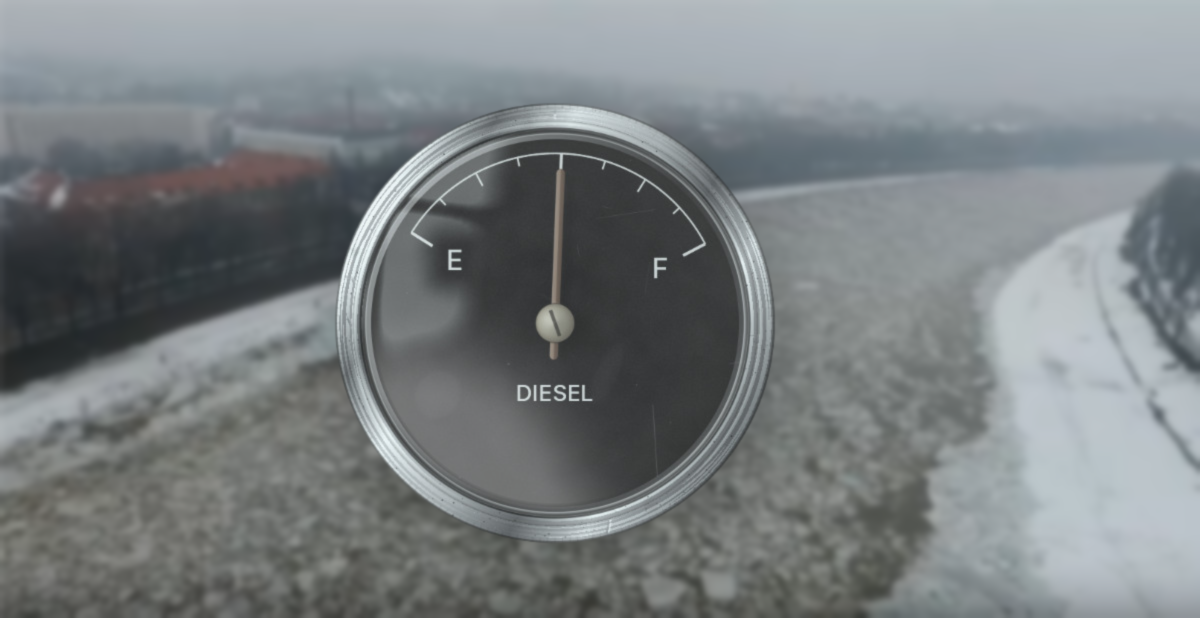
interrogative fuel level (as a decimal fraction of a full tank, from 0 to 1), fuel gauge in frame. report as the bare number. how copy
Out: 0.5
